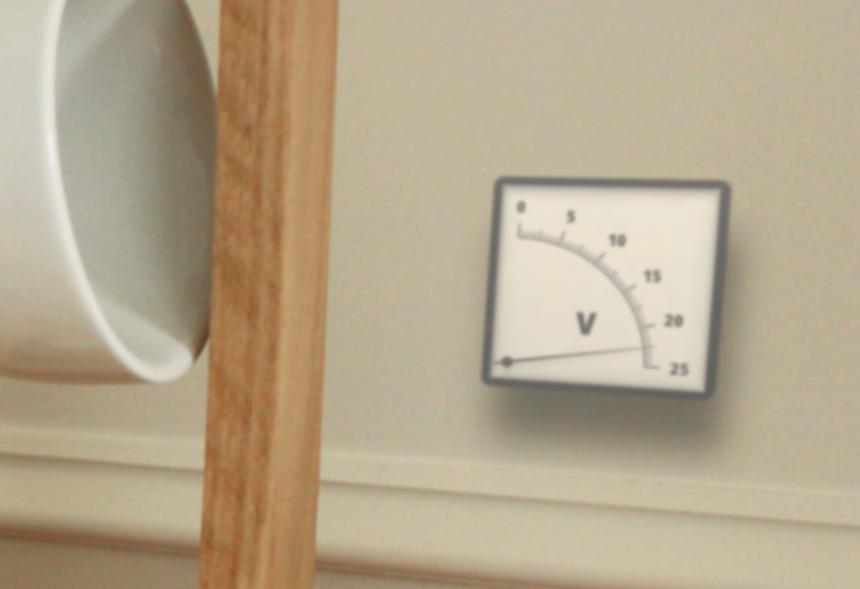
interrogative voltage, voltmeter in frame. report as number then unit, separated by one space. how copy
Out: 22.5 V
